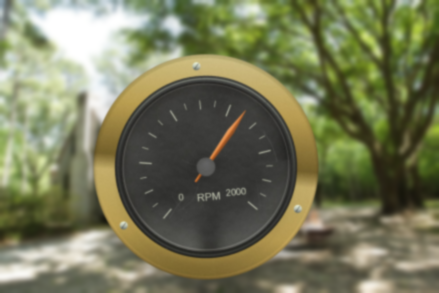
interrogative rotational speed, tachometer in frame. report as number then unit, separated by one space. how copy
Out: 1300 rpm
